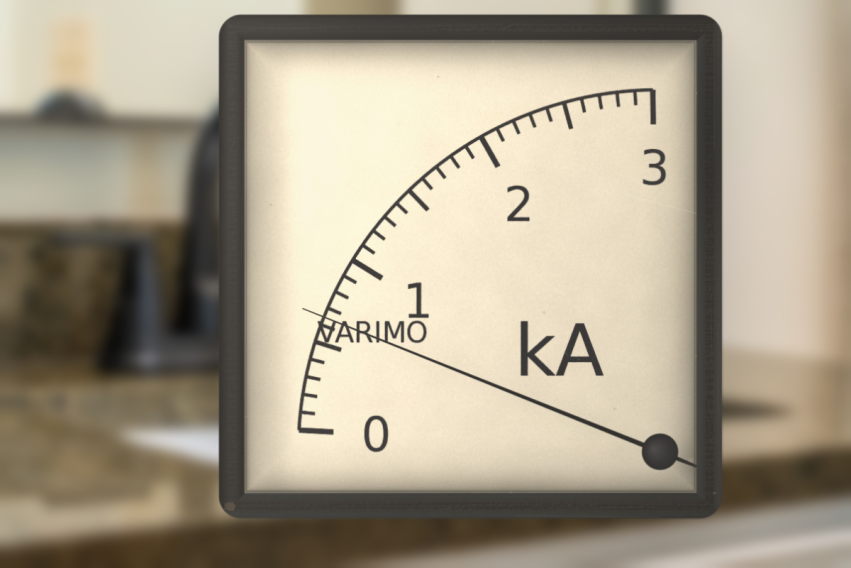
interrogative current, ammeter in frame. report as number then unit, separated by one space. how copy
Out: 0.65 kA
